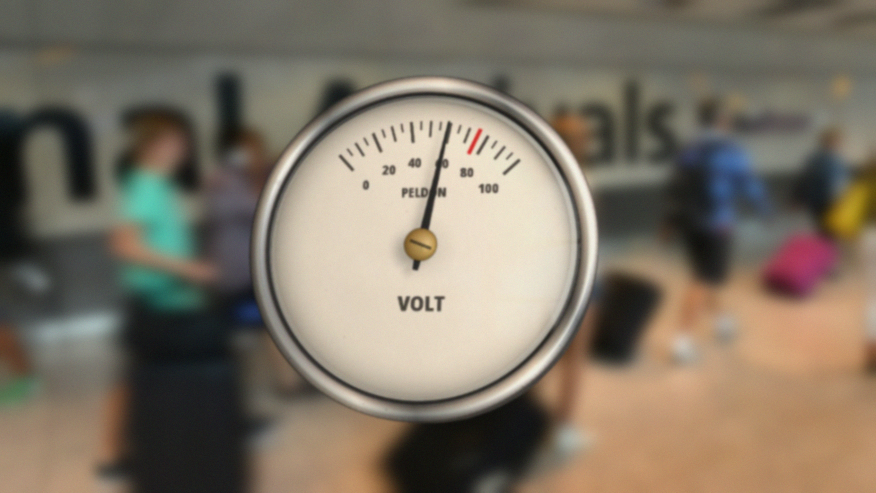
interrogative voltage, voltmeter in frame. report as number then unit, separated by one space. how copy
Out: 60 V
